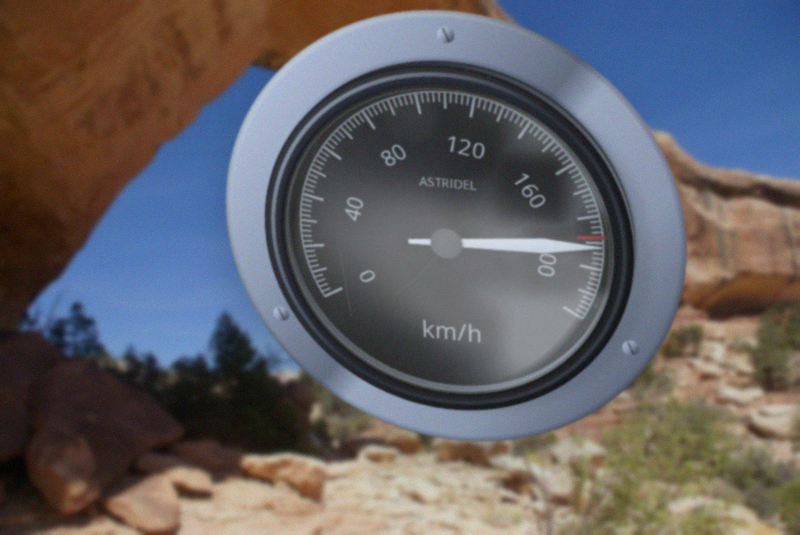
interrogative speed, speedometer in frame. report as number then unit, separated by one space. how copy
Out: 190 km/h
